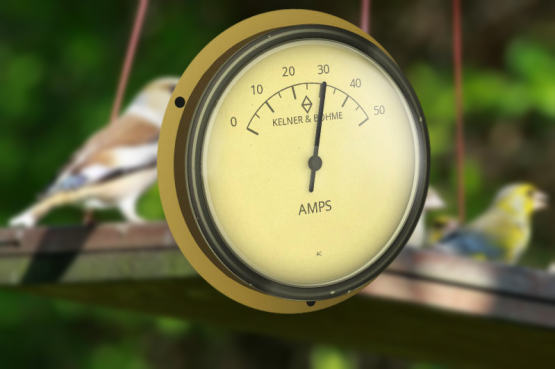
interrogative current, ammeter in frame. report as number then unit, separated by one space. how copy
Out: 30 A
